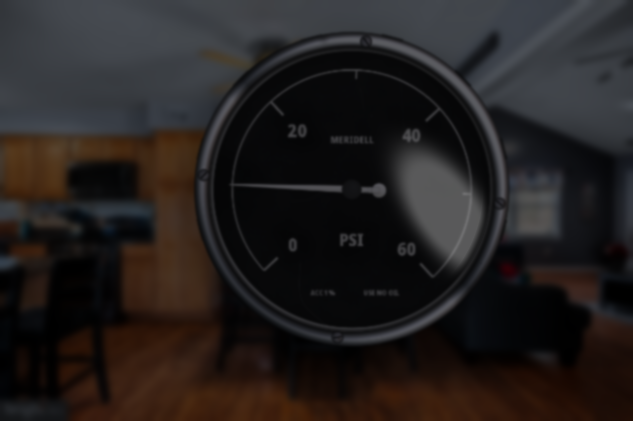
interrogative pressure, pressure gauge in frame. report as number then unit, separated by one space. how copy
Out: 10 psi
